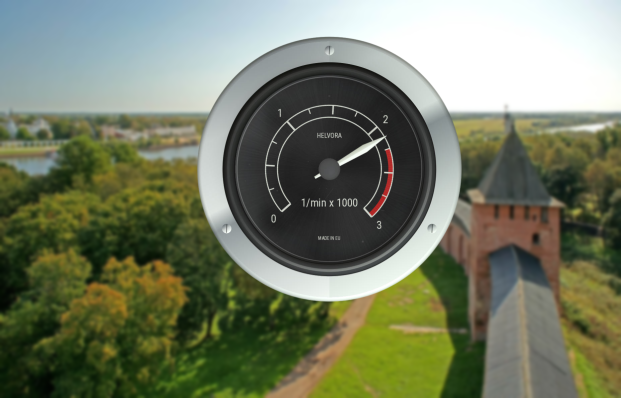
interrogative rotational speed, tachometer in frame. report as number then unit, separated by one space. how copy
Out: 2125 rpm
